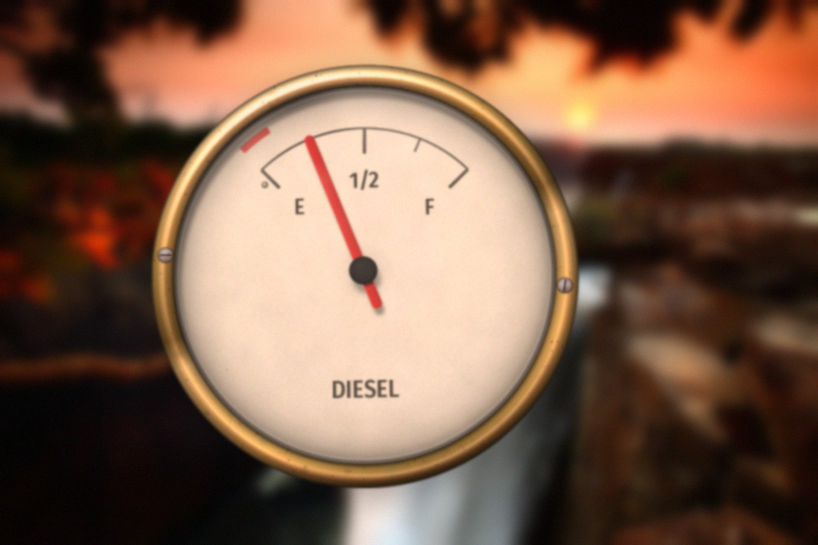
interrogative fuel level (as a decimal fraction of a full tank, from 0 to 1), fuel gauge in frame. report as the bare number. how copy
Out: 0.25
